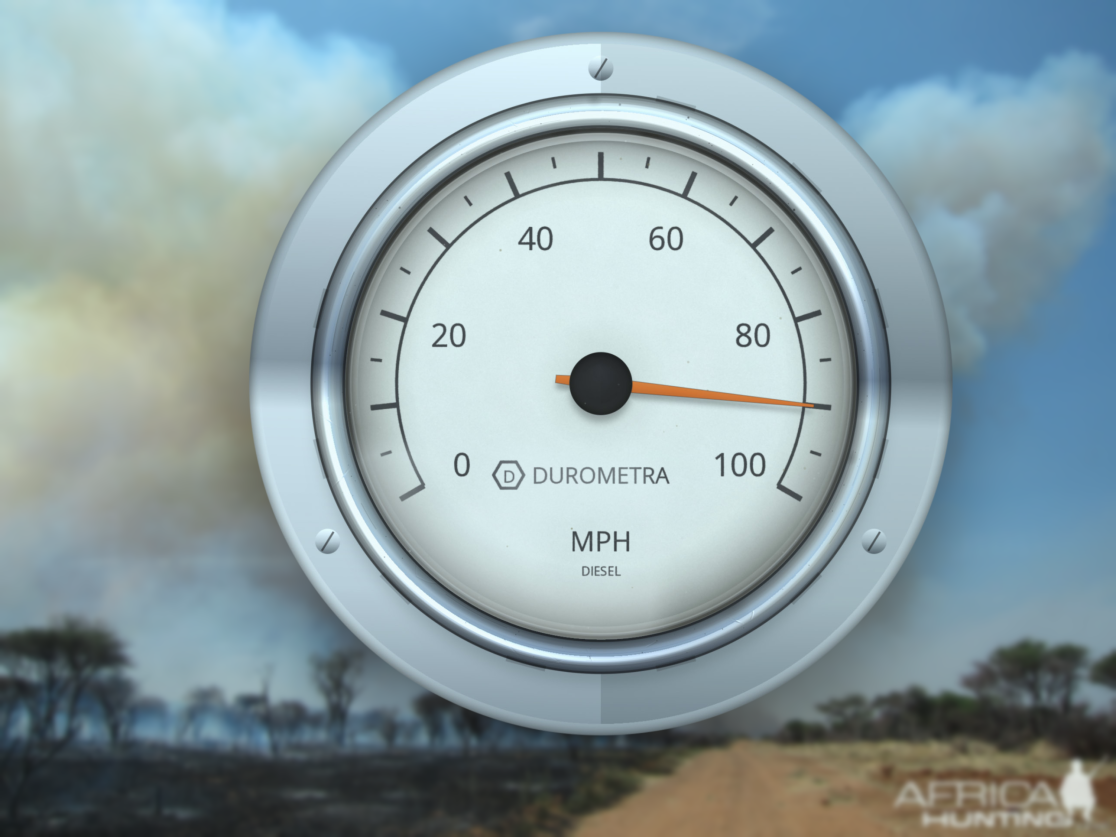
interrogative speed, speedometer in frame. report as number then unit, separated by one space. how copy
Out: 90 mph
